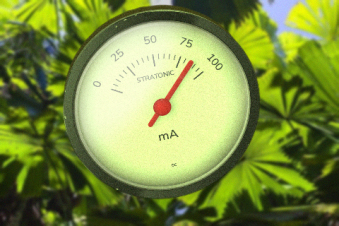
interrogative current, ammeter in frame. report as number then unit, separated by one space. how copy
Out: 85 mA
